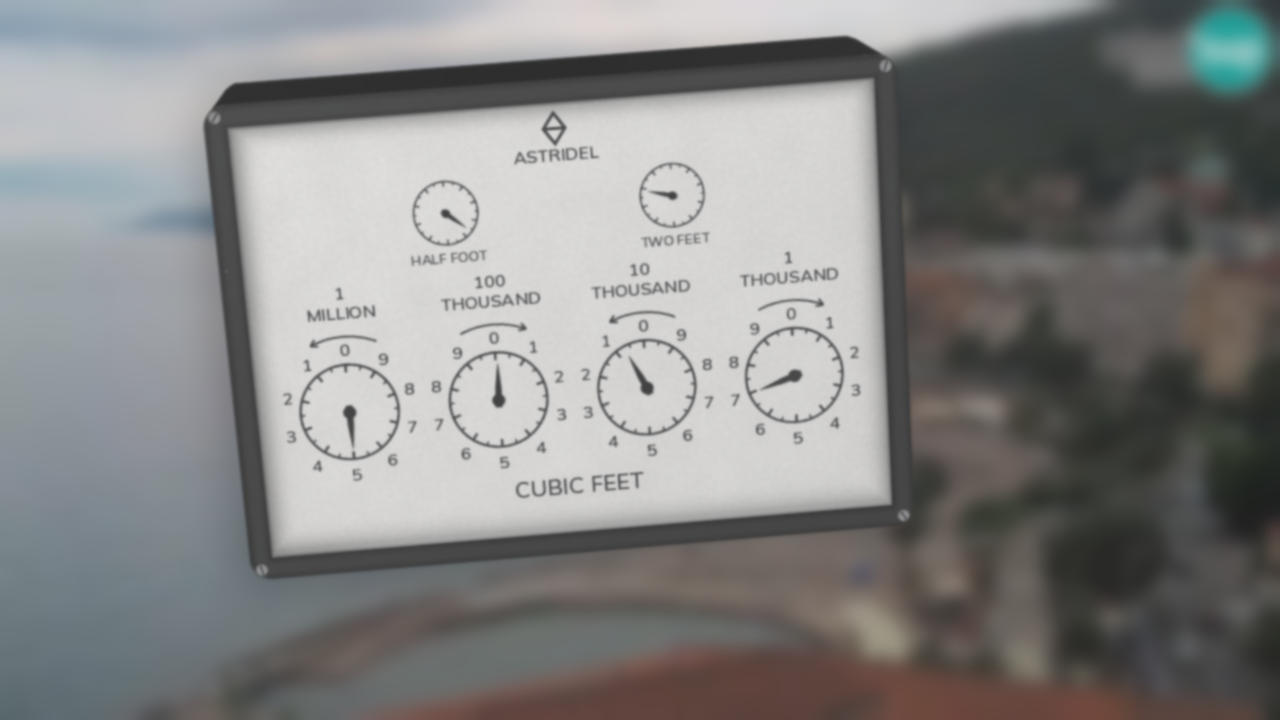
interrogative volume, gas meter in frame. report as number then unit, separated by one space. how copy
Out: 500700 ft³
